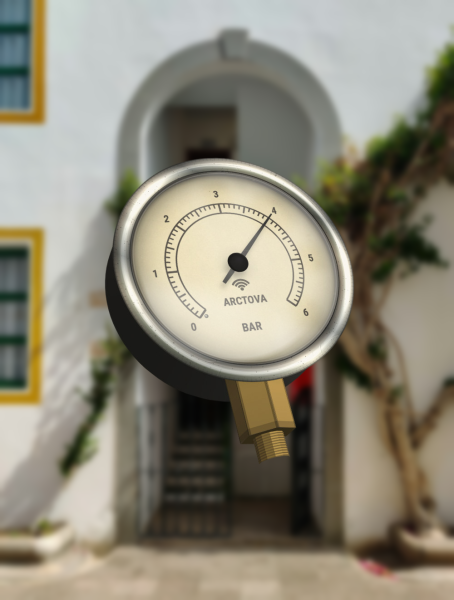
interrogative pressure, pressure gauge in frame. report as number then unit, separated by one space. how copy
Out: 4 bar
